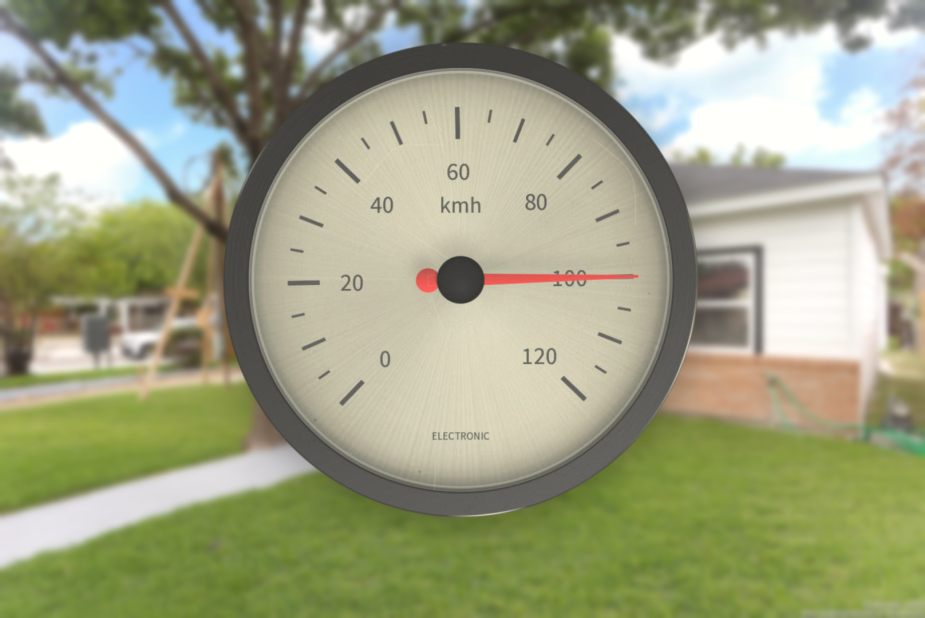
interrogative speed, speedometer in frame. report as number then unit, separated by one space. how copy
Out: 100 km/h
